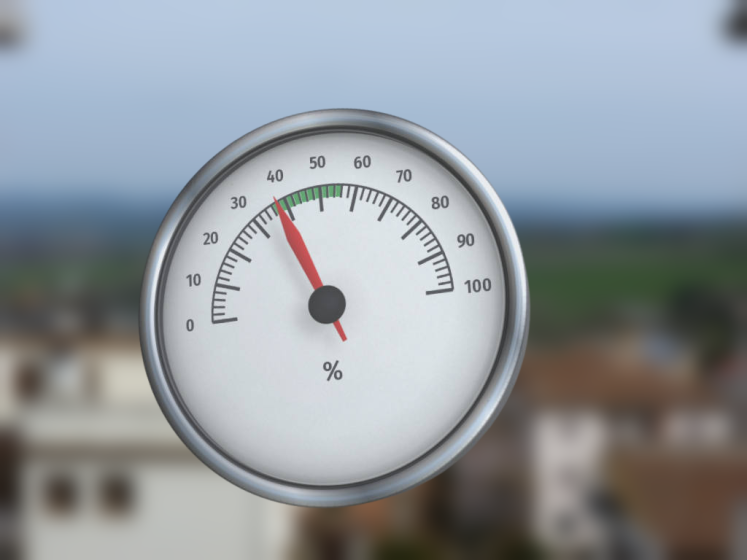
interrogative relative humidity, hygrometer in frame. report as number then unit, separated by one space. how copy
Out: 38 %
